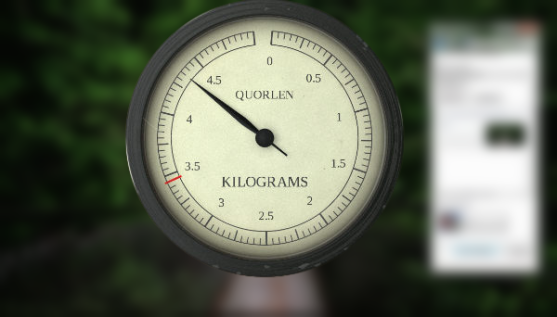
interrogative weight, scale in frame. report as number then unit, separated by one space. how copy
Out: 4.35 kg
